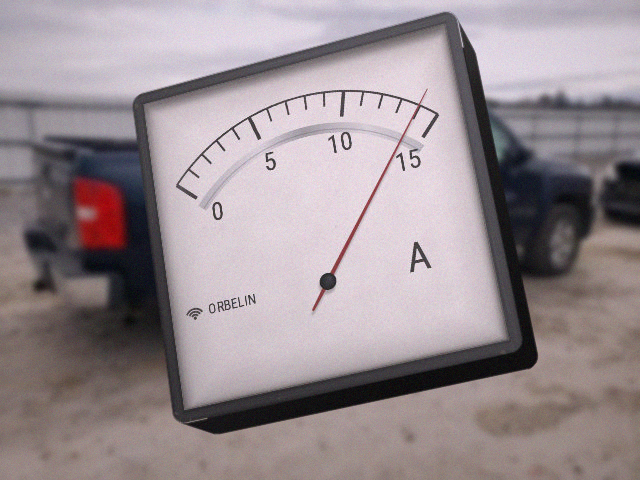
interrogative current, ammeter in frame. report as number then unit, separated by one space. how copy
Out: 14 A
